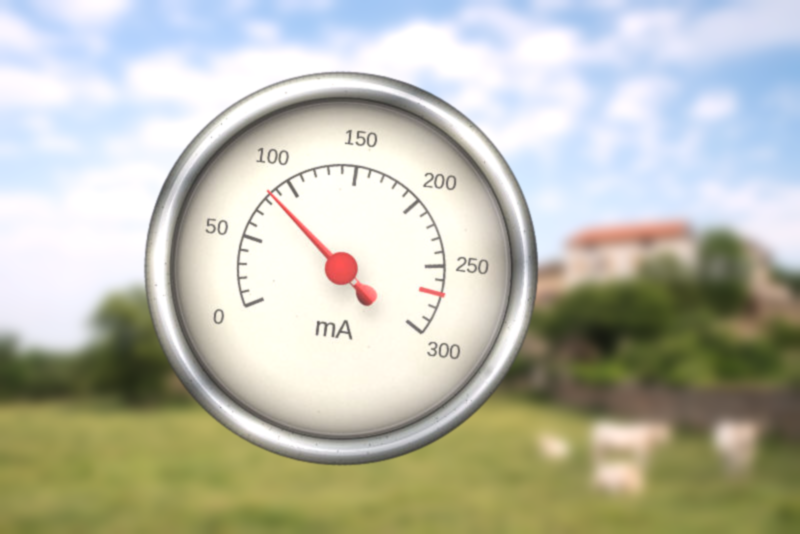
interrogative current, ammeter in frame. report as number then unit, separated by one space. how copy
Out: 85 mA
